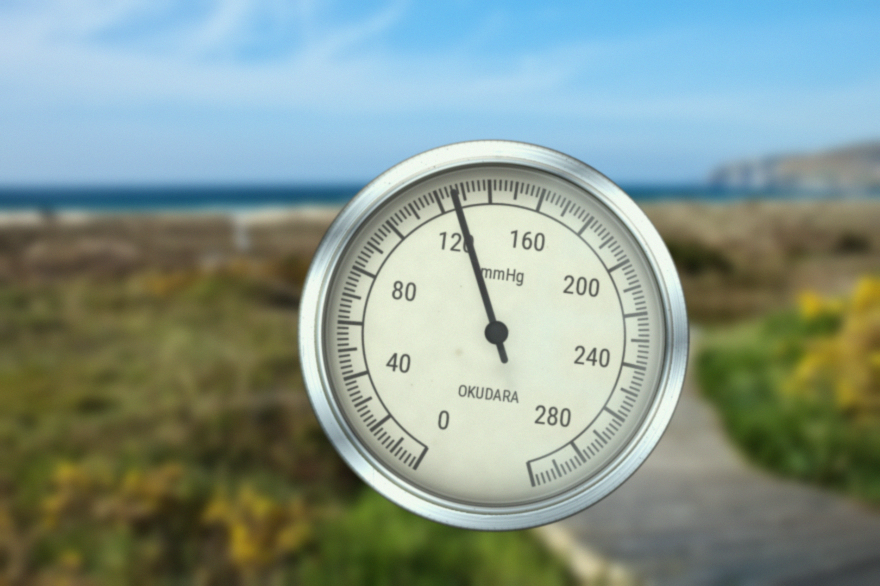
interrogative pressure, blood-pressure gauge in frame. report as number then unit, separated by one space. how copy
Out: 126 mmHg
